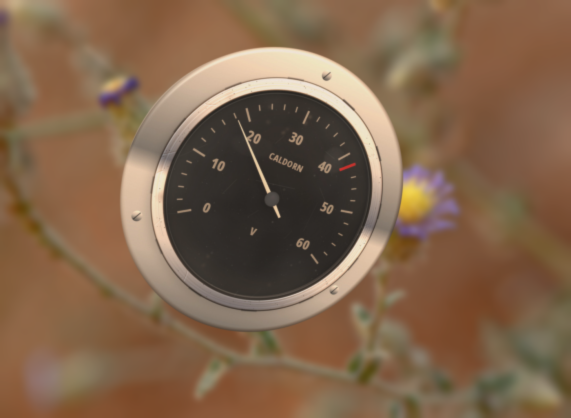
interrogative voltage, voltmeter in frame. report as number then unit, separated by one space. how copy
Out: 18 V
